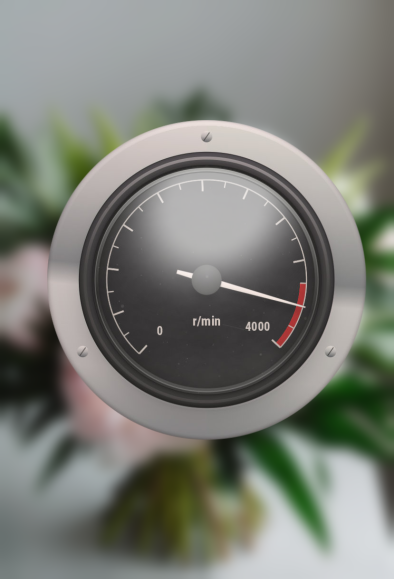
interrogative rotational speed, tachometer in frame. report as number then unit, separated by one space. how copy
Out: 3600 rpm
